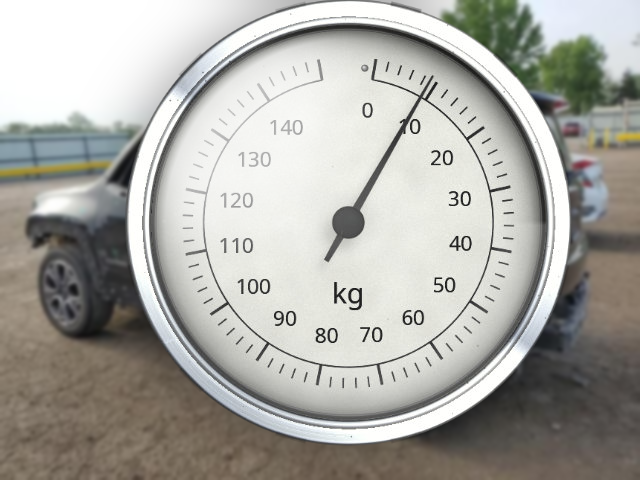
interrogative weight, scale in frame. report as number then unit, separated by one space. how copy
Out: 9 kg
